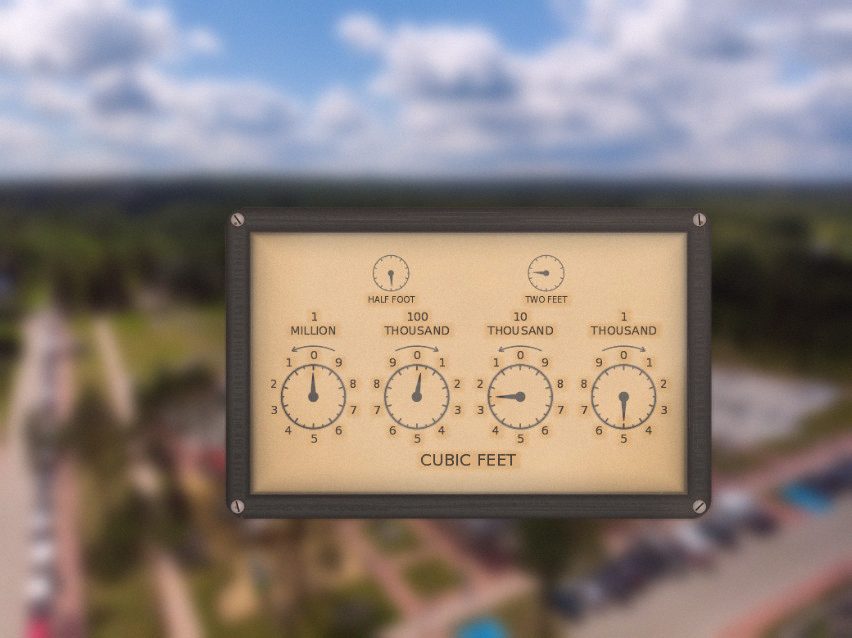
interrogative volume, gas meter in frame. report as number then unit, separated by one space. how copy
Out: 2500 ft³
